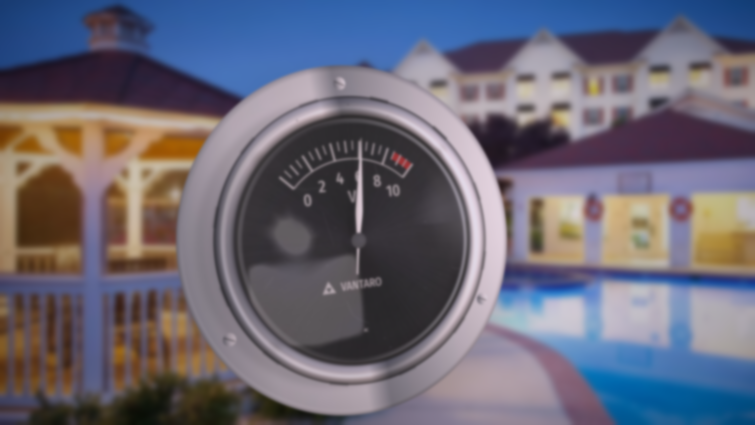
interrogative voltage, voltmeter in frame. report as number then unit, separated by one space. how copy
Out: 6 V
